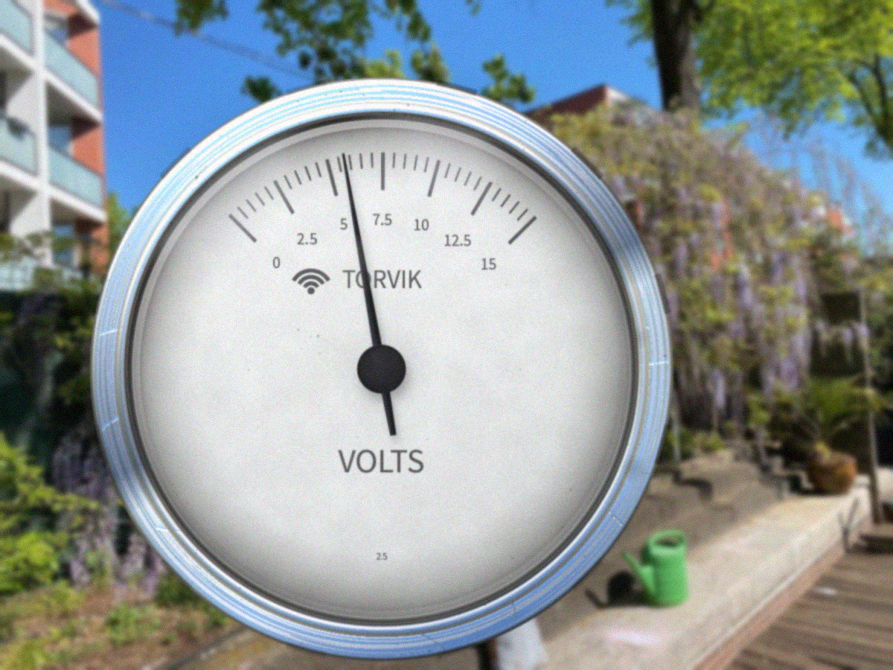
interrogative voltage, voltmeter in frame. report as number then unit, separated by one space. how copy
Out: 5.75 V
